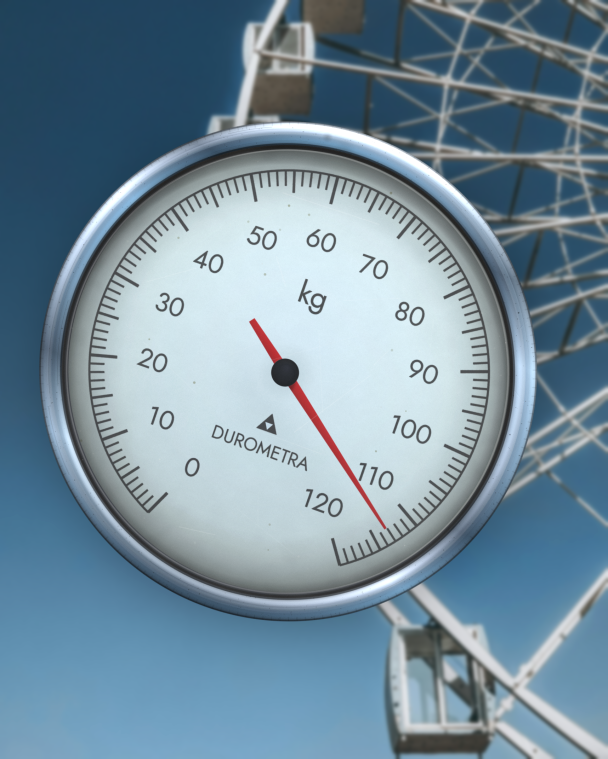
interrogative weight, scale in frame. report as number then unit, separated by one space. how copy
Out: 113 kg
